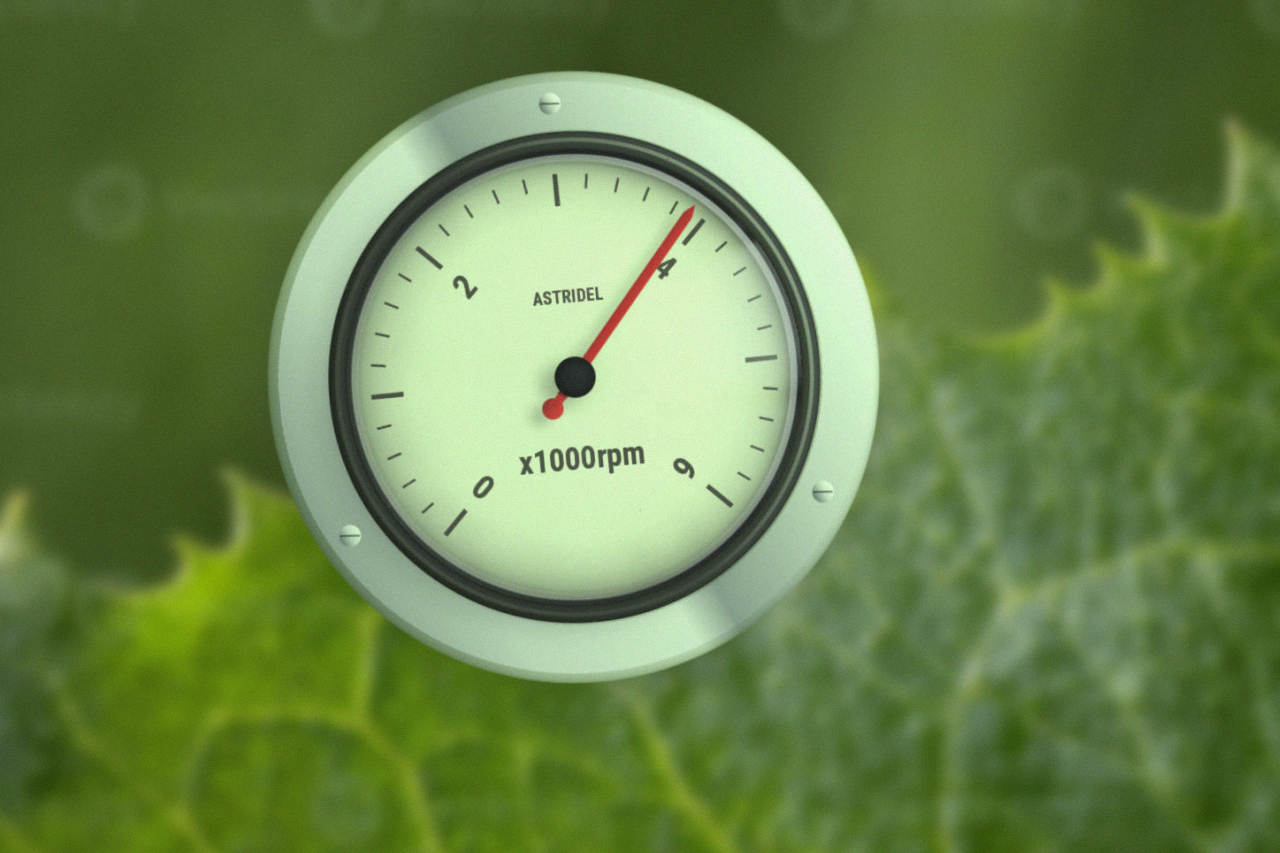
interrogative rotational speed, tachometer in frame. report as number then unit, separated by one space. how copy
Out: 3900 rpm
